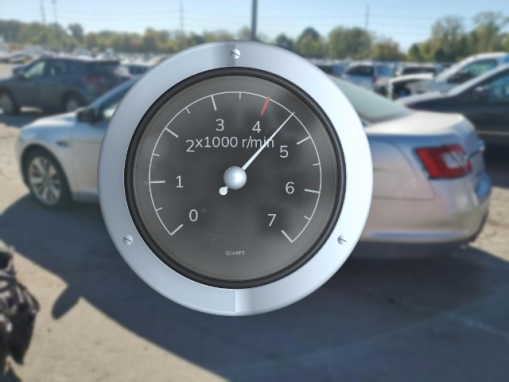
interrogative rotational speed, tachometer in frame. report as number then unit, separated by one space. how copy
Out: 4500 rpm
